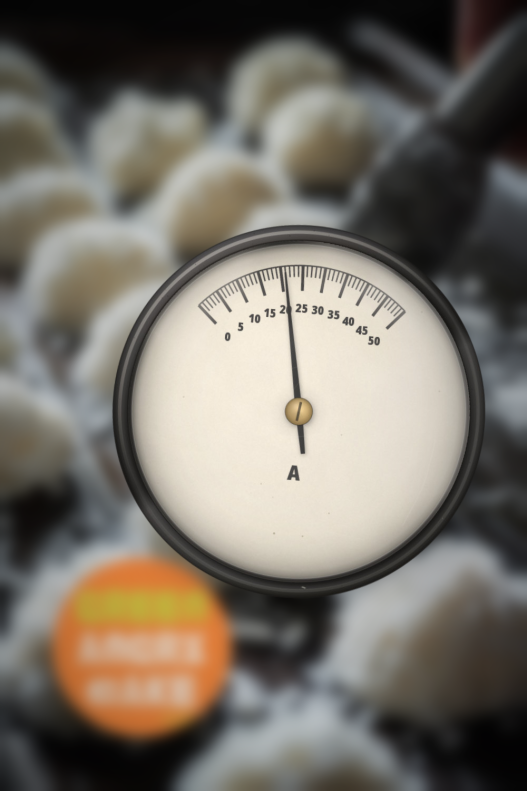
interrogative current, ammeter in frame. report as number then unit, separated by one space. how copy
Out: 21 A
